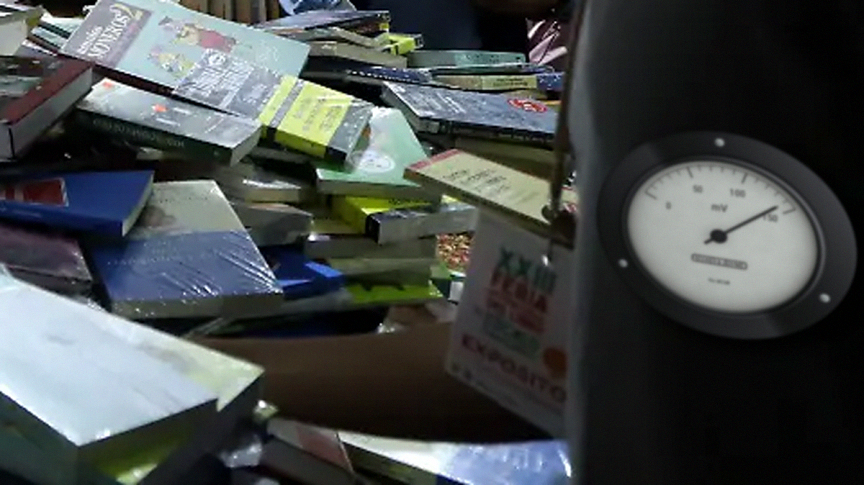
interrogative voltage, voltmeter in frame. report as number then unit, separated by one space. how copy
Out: 140 mV
